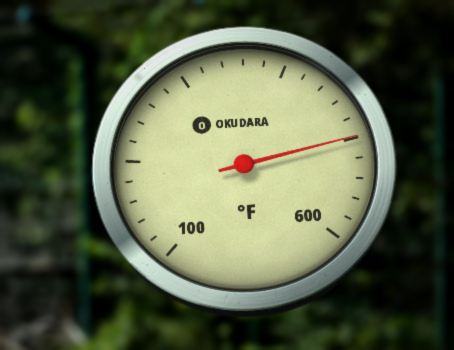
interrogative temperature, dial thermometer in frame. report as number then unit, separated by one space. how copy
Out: 500 °F
